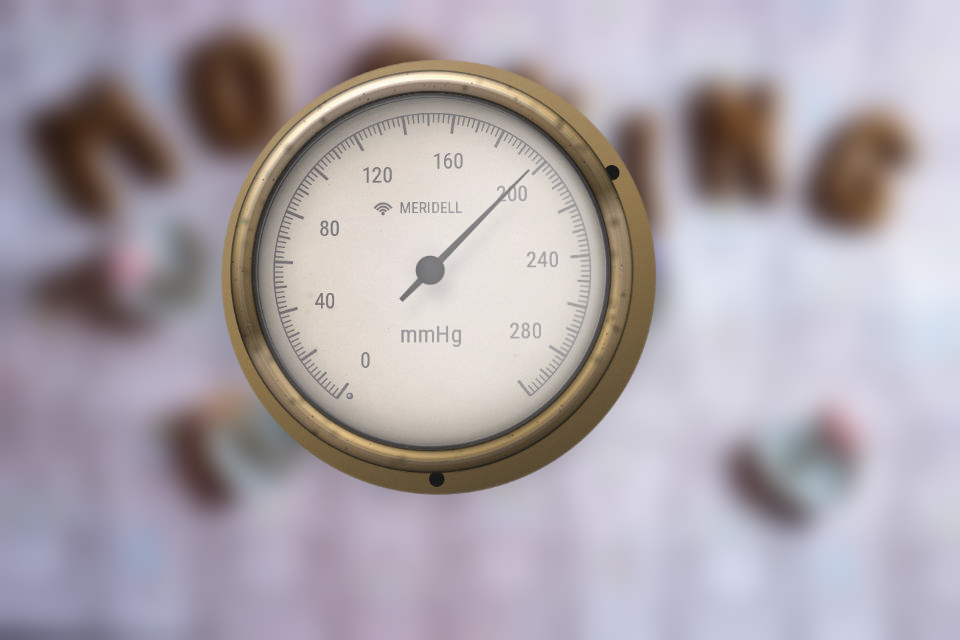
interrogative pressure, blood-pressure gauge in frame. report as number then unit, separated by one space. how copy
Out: 198 mmHg
